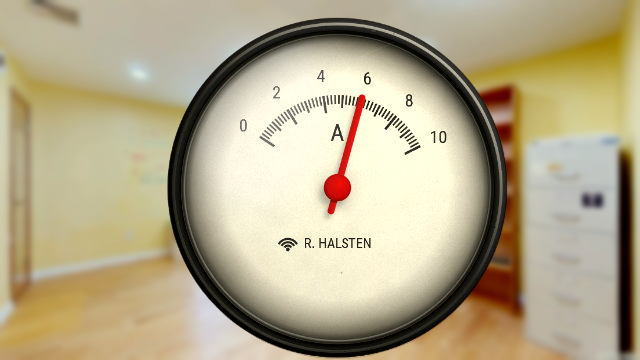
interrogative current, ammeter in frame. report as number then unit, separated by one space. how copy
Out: 6 A
